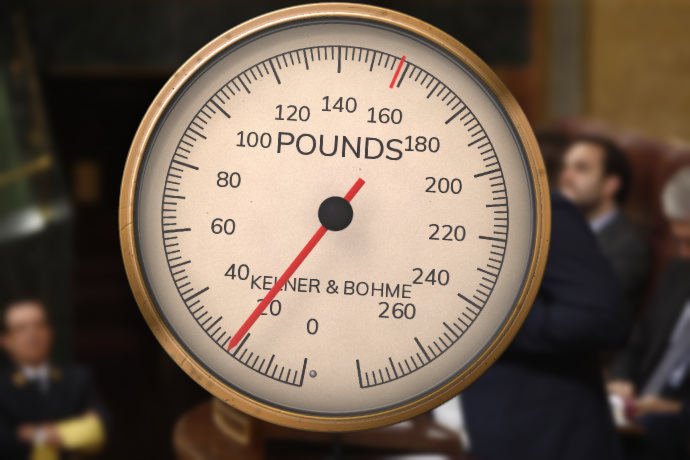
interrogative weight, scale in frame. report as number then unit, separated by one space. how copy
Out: 22 lb
